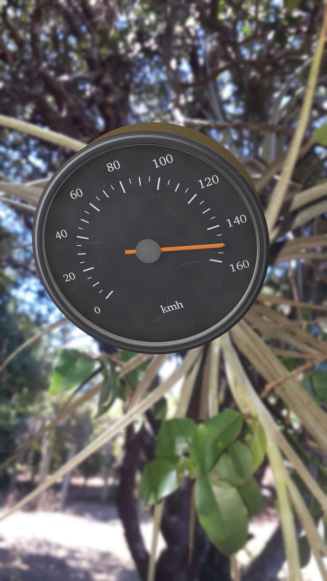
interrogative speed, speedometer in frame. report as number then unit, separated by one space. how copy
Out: 150 km/h
